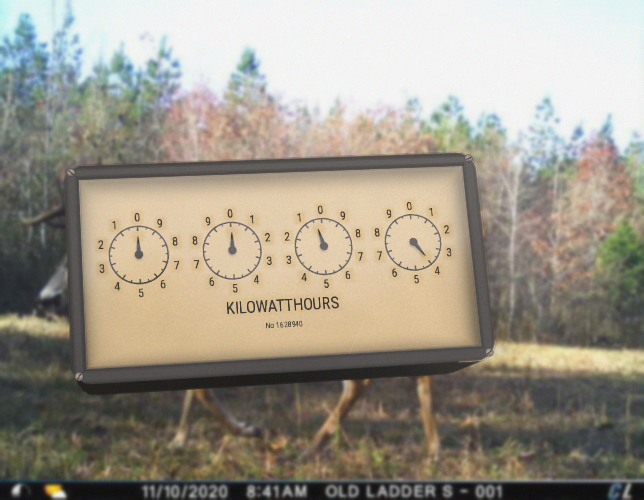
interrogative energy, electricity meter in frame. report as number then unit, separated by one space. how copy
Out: 4 kWh
